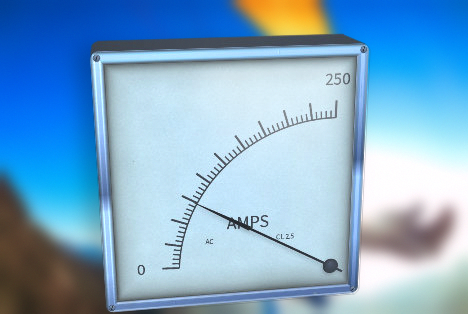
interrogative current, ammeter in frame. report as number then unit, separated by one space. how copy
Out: 75 A
